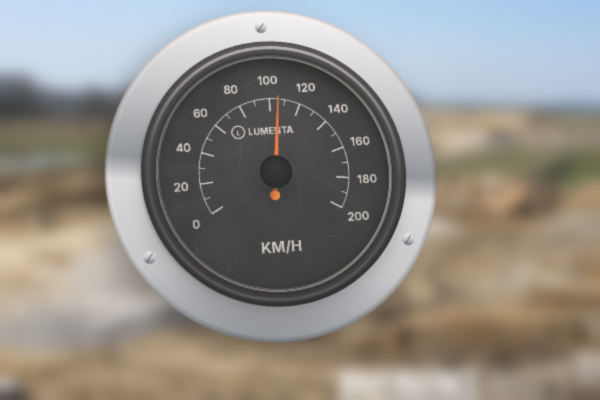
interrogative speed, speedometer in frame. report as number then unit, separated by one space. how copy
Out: 105 km/h
